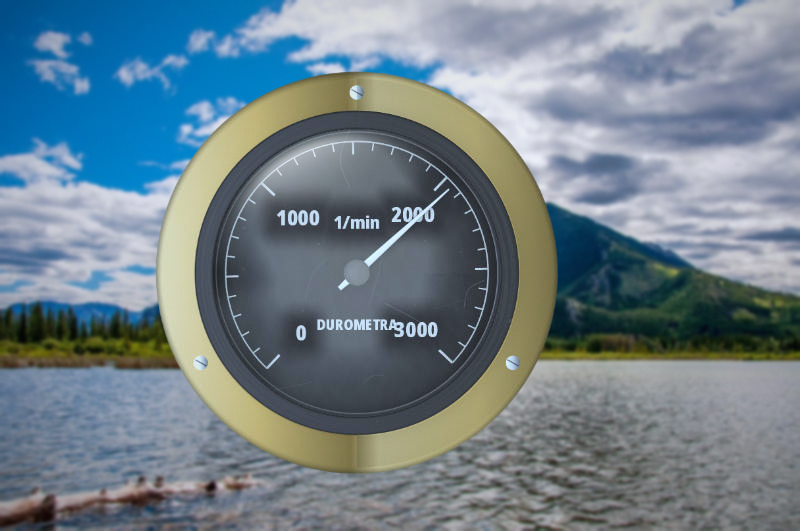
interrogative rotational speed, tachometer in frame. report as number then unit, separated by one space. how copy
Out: 2050 rpm
